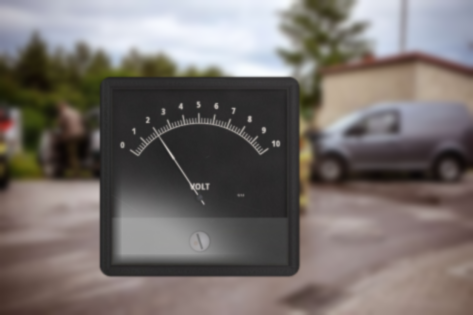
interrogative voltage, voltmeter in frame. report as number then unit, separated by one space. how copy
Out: 2 V
